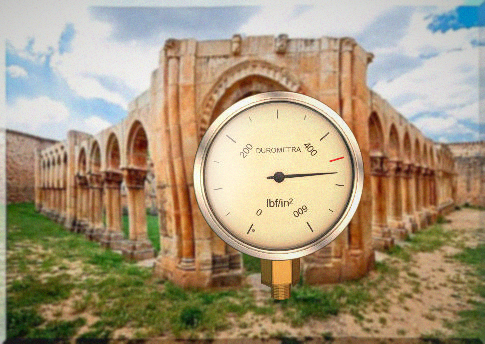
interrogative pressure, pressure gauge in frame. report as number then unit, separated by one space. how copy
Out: 475 psi
